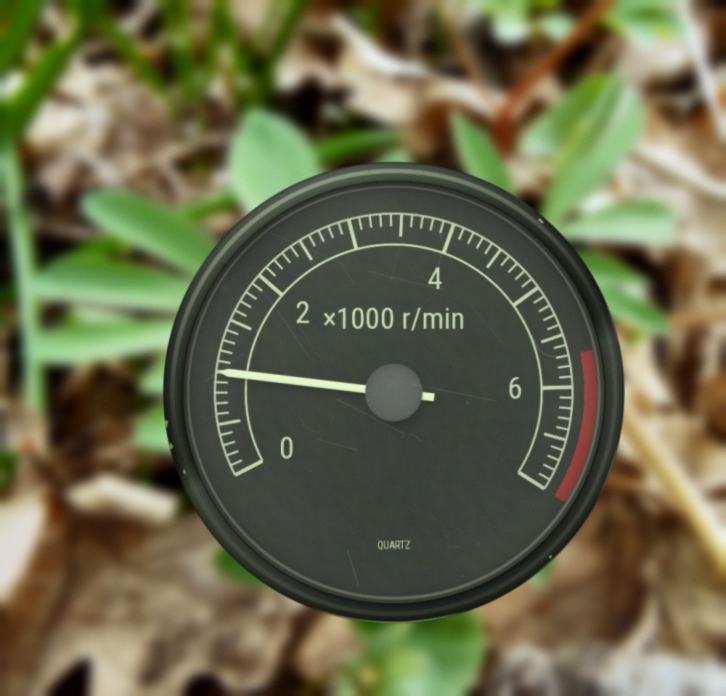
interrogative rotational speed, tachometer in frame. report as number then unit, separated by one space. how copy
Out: 1000 rpm
